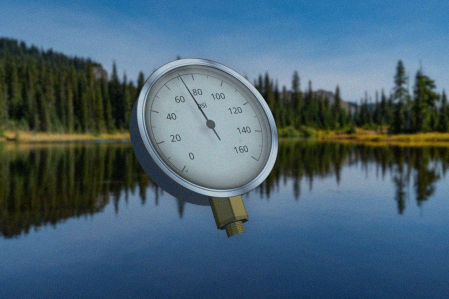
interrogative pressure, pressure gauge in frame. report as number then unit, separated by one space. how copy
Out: 70 psi
